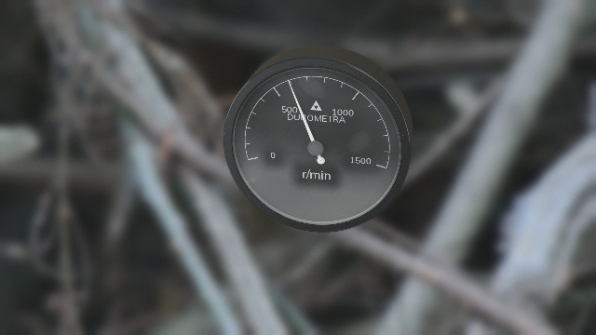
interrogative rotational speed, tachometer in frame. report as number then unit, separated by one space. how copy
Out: 600 rpm
